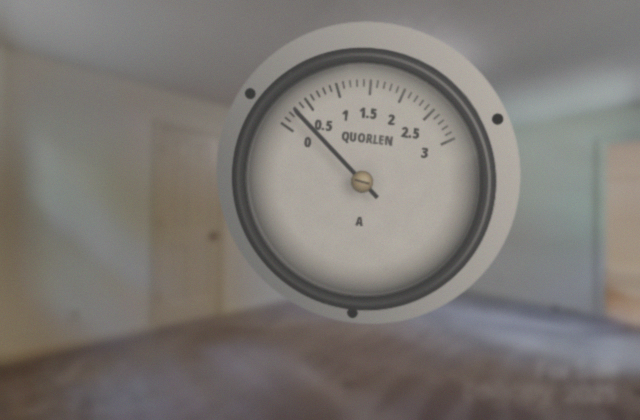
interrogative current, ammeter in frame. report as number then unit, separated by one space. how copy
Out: 0.3 A
